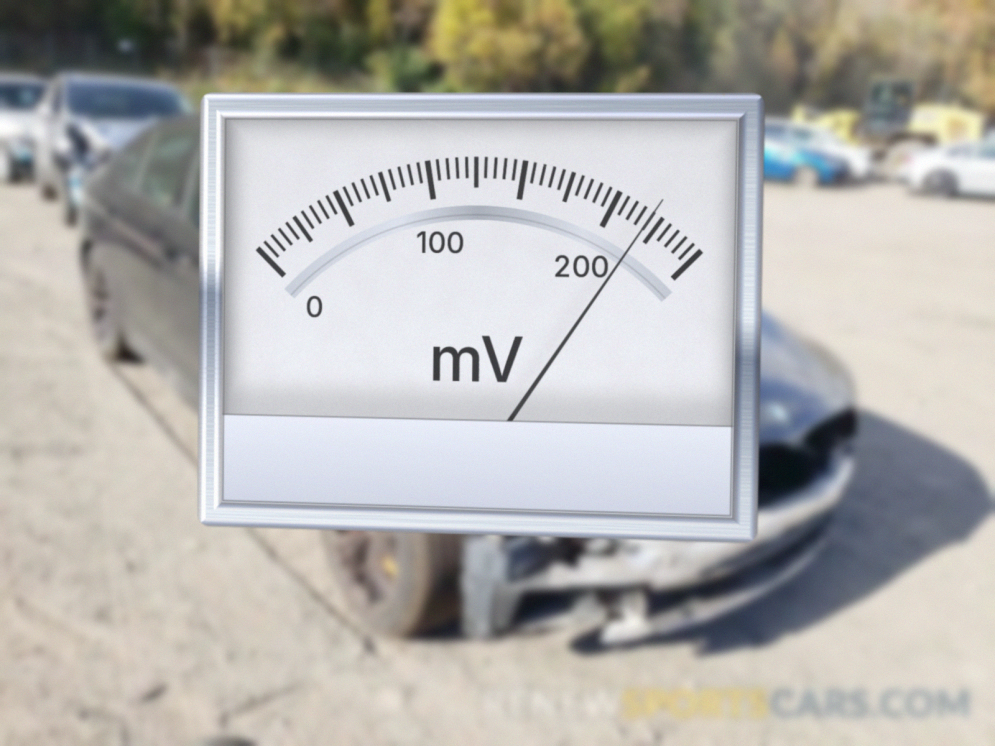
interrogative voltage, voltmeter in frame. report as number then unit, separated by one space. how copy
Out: 220 mV
